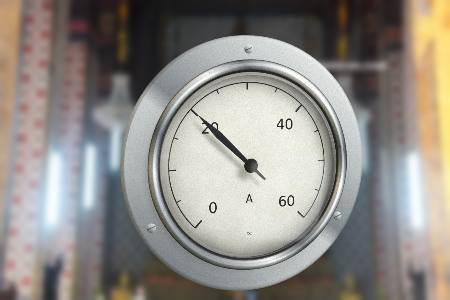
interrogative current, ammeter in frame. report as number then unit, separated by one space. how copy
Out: 20 A
